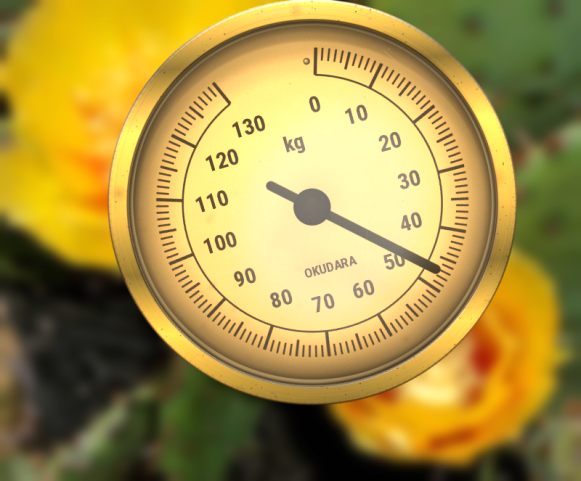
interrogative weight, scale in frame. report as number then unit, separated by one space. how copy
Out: 47 kg
